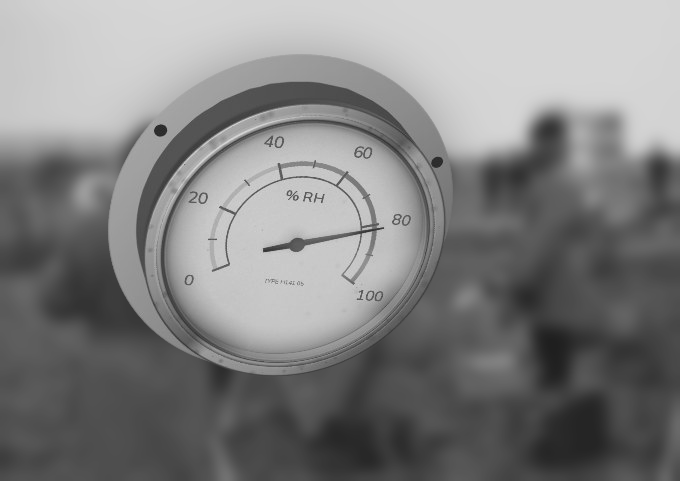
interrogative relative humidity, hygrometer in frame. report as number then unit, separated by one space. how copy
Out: 80 %
